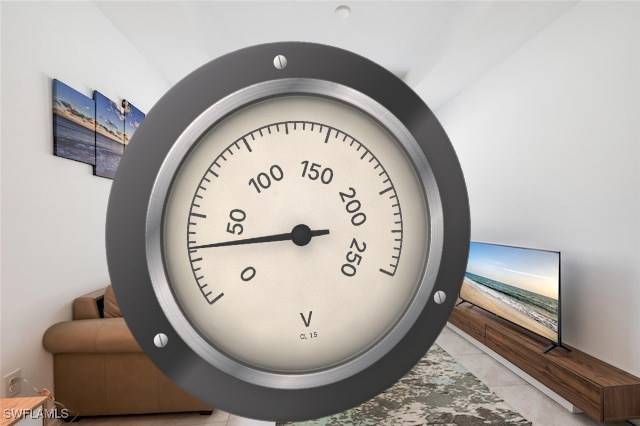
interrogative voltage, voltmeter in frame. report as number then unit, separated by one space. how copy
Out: 32.5 V
